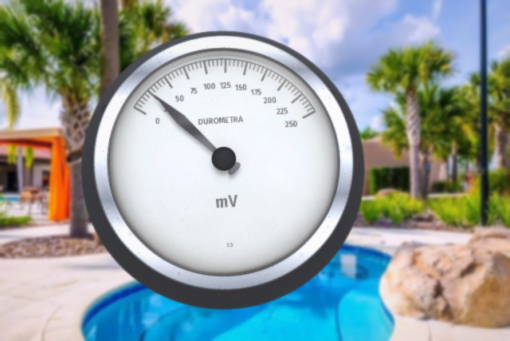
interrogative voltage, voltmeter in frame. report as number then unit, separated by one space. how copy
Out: 25 mV
